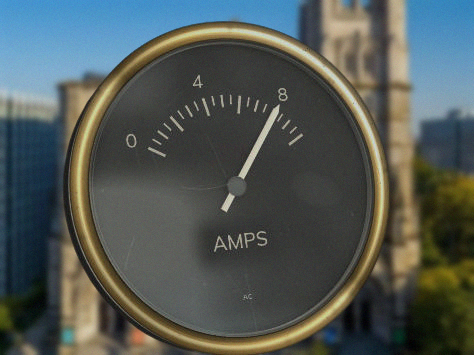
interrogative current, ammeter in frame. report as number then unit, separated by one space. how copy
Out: 8 A
